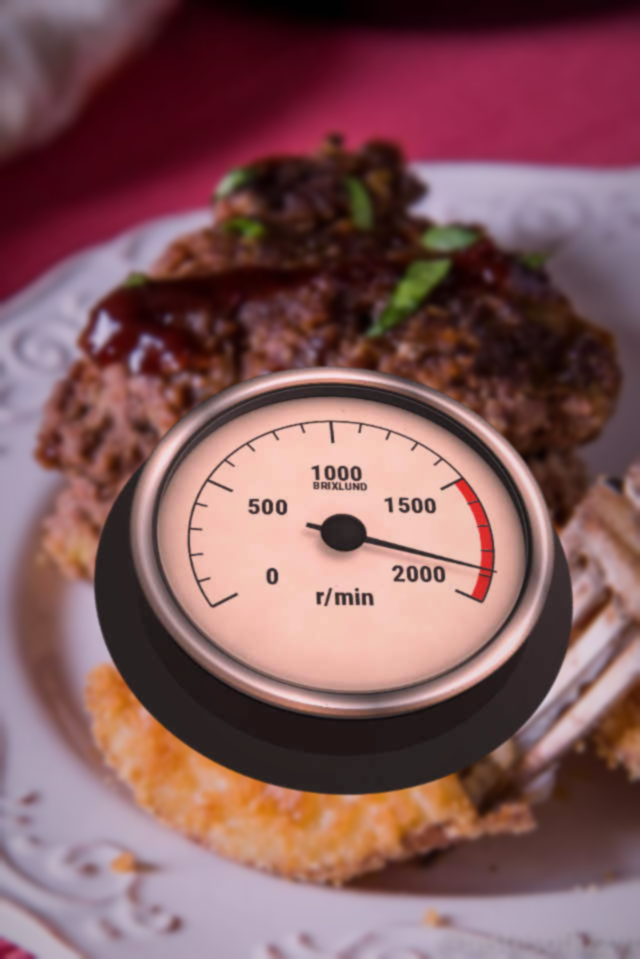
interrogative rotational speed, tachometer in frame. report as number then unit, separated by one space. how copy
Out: 1900 rpm
